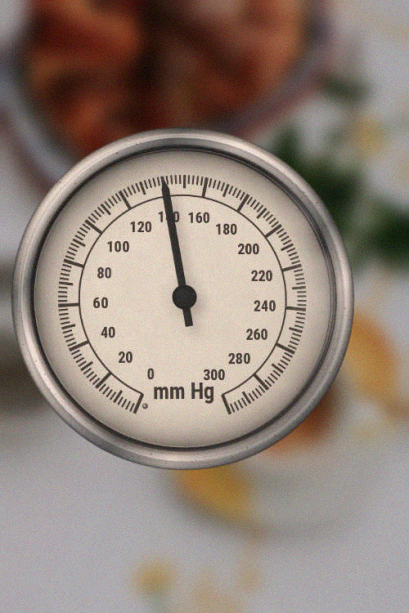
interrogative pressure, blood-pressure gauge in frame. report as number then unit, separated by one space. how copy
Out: 140 mmHg
